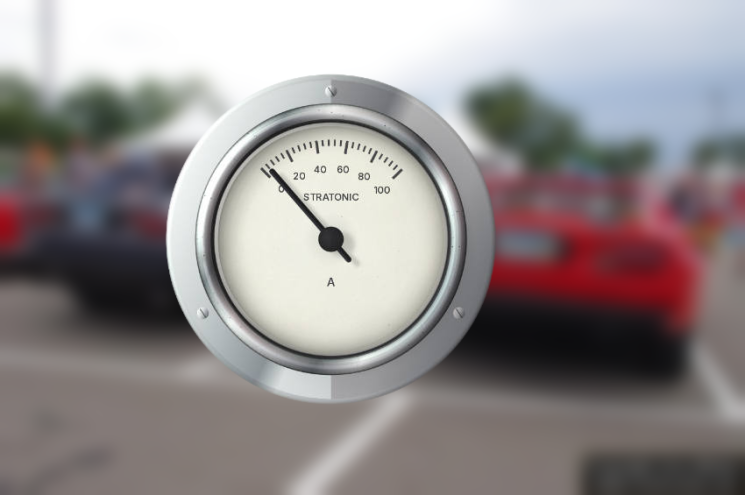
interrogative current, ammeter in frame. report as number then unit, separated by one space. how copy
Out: 4 A
